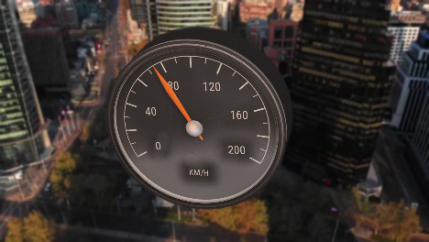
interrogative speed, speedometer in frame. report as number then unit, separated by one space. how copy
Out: 75 km/h
